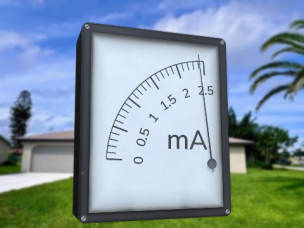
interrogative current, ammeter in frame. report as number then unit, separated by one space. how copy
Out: 2.4 mA
